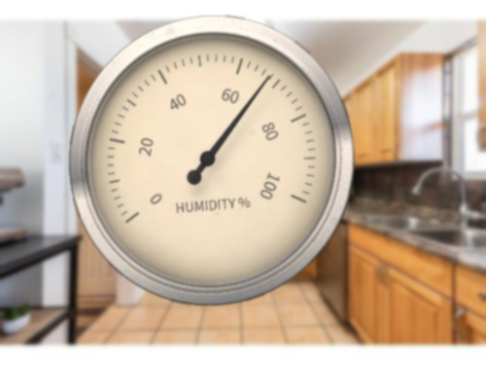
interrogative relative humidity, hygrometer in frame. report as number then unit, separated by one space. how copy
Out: 68 %
